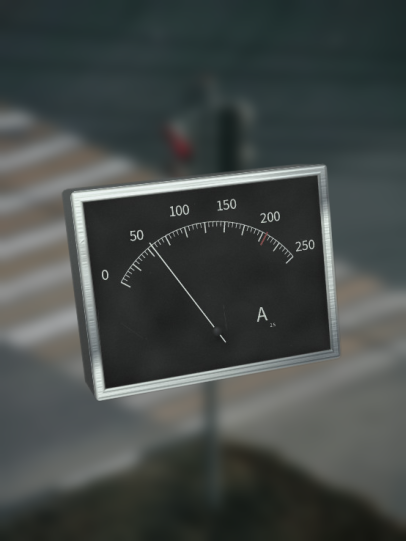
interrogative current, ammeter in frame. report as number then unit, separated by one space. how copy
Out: 55 A
